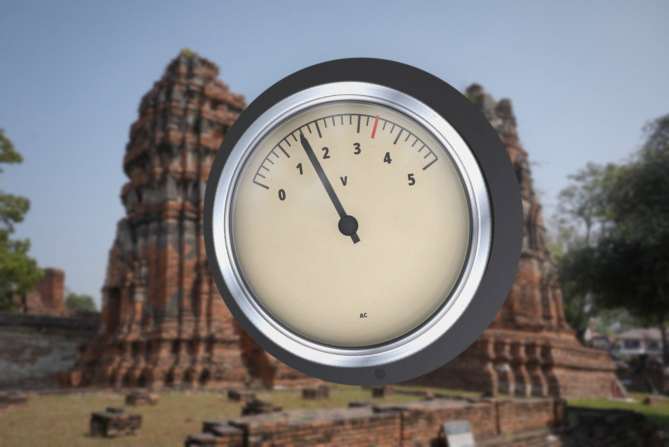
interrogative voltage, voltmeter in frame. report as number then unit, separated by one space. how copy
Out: 1.6 V
